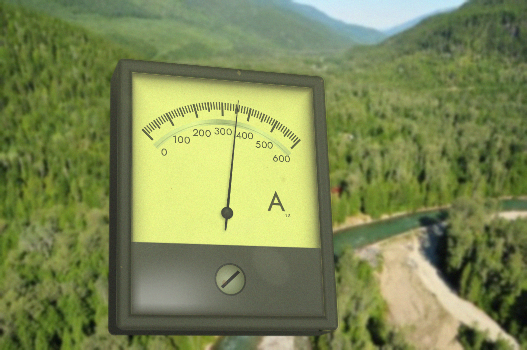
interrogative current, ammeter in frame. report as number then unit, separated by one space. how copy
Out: 350 A
